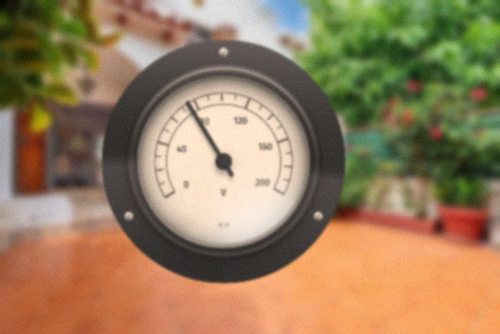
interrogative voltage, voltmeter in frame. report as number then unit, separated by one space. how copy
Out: 75 V
